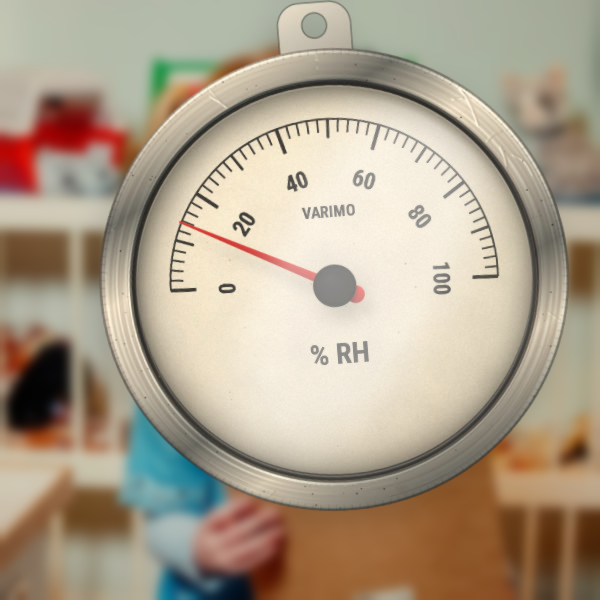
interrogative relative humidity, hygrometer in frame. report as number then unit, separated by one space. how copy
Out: 14 %
